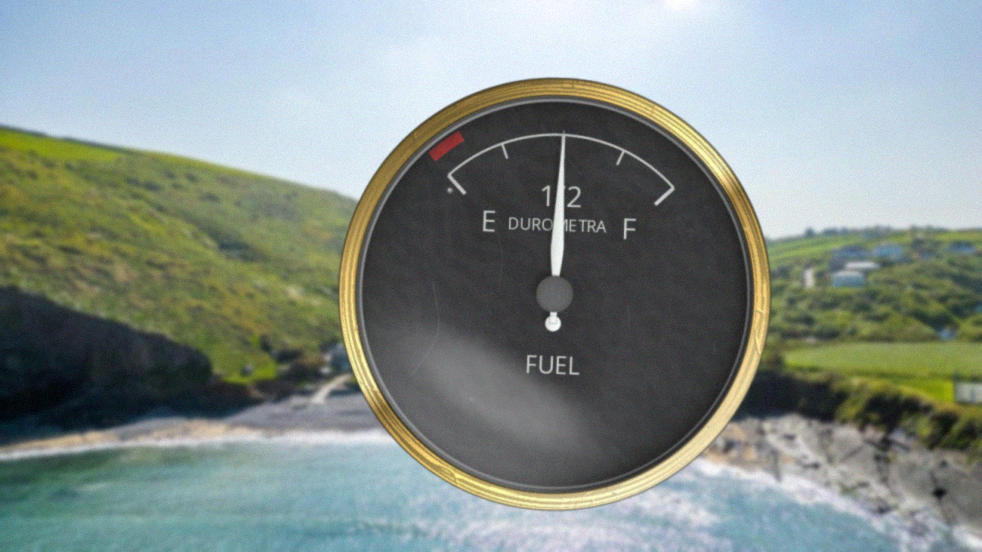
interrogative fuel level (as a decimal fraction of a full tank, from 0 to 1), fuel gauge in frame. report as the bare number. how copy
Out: 0.5
